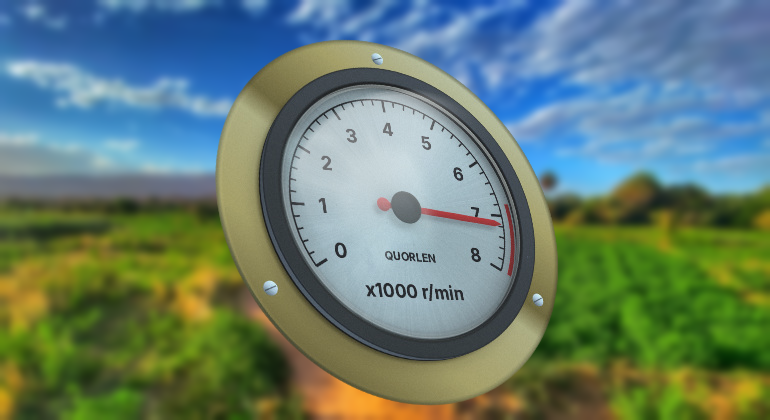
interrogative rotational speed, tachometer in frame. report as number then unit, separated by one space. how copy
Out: 7200 rpm
